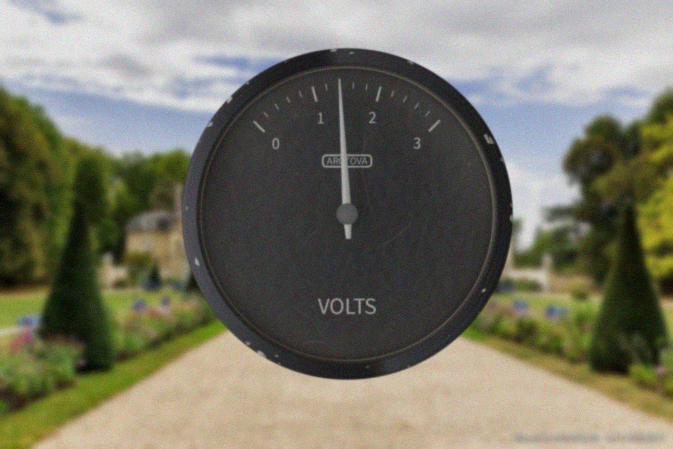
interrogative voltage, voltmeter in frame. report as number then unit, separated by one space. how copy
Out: 1.4 V
